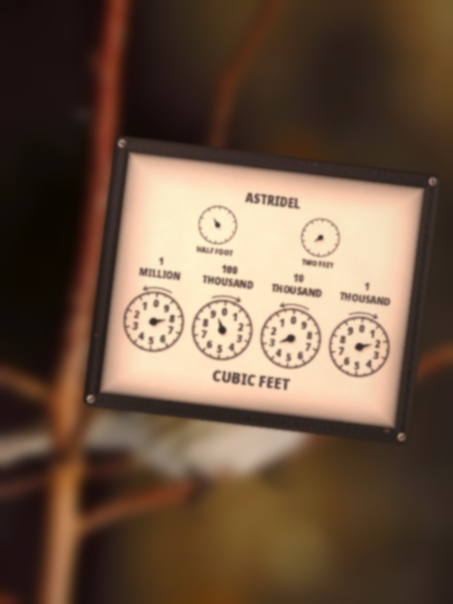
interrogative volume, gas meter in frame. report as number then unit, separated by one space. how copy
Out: 793200 ft³
